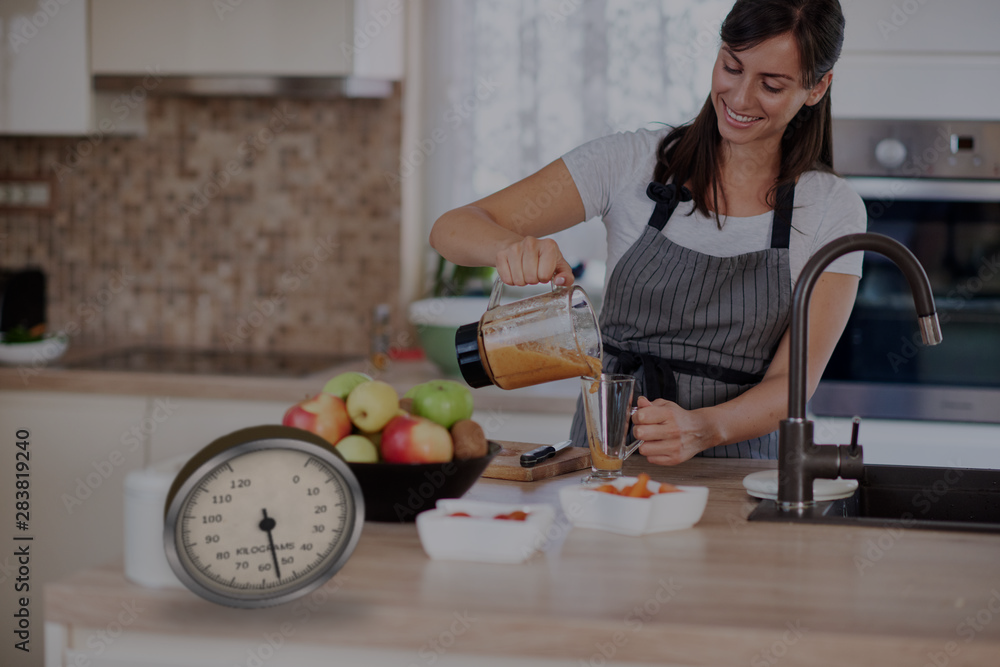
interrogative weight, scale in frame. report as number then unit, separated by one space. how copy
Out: 55 kg
